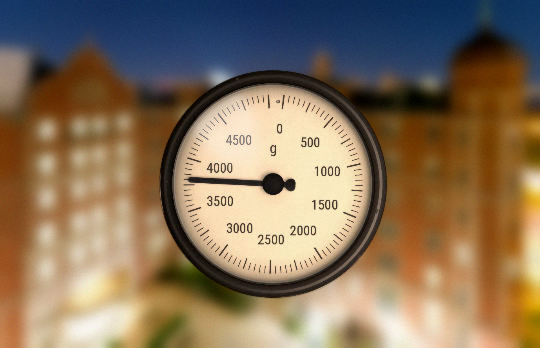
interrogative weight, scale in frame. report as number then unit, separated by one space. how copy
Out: 3800 g
